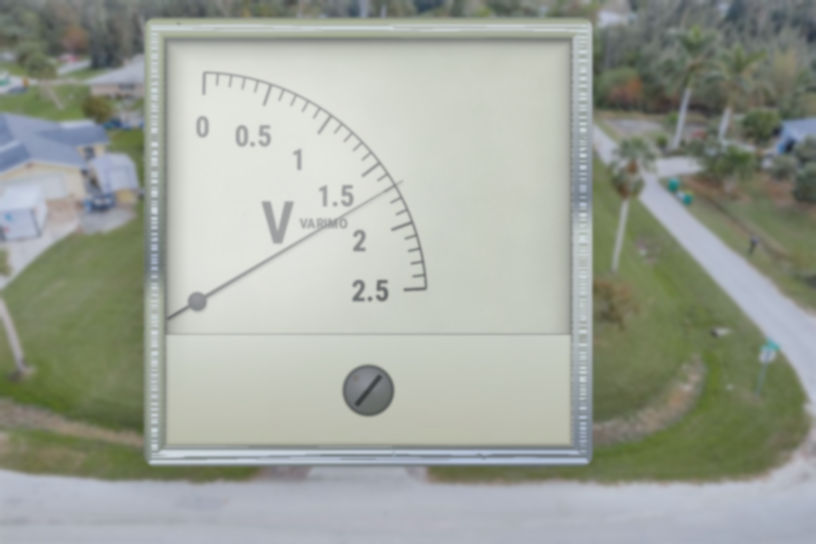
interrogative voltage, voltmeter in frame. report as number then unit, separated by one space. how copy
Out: 1.7 V
